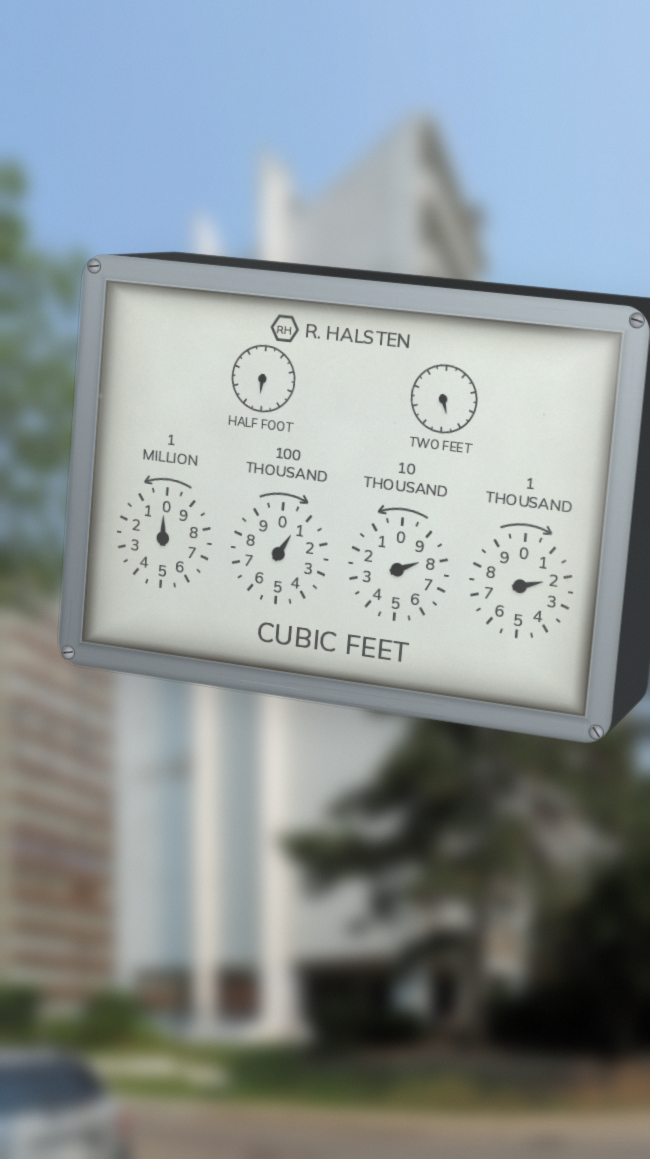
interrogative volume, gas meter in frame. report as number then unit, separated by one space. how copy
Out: 8200 ft³
